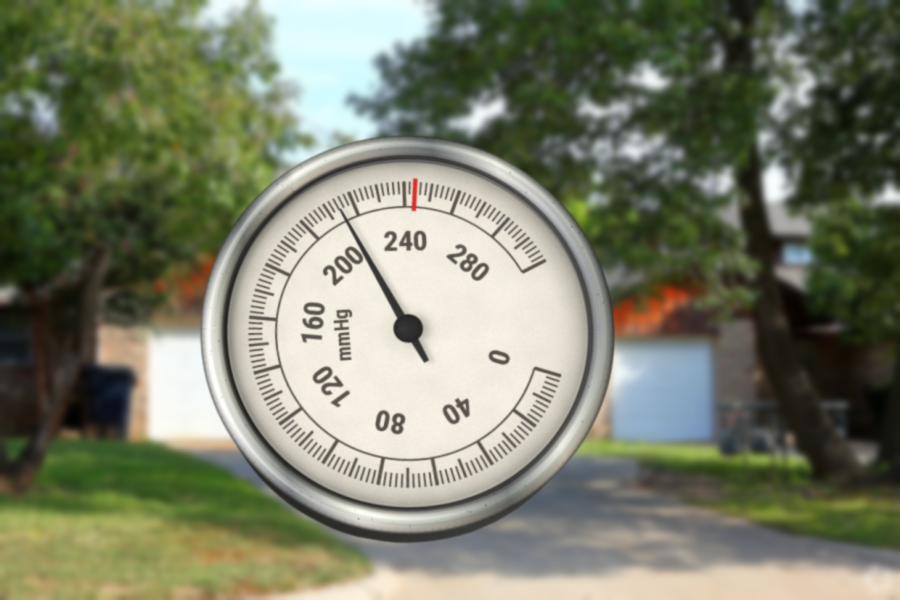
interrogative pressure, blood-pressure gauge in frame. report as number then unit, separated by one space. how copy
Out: 214 mmHg
